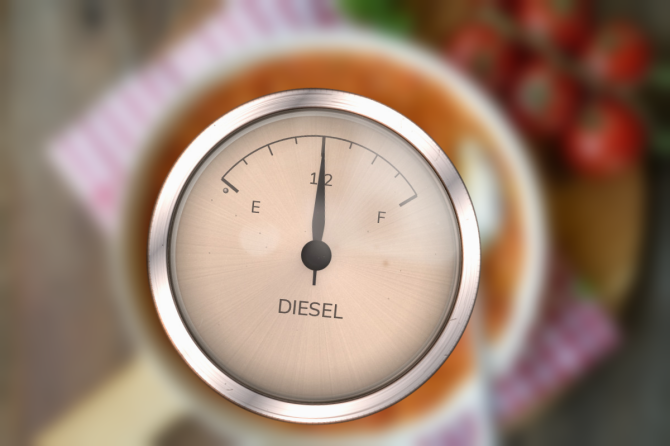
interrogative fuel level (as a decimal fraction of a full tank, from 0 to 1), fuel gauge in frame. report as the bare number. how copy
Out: 0.5
